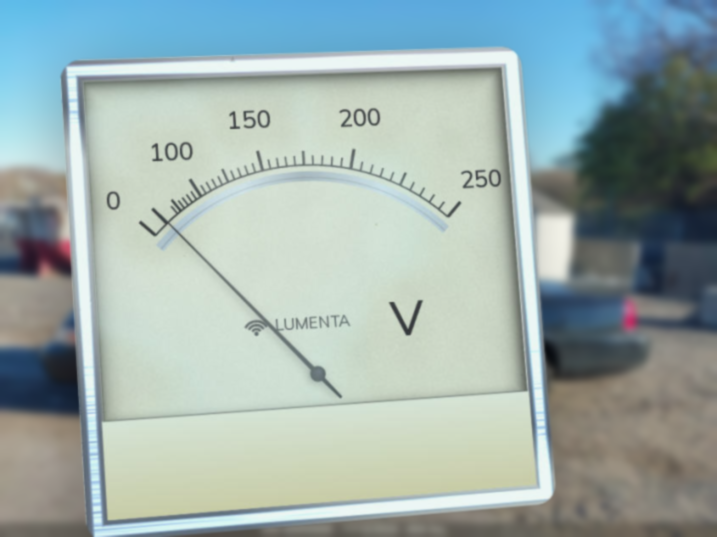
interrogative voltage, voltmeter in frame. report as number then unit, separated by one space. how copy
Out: 50 V
